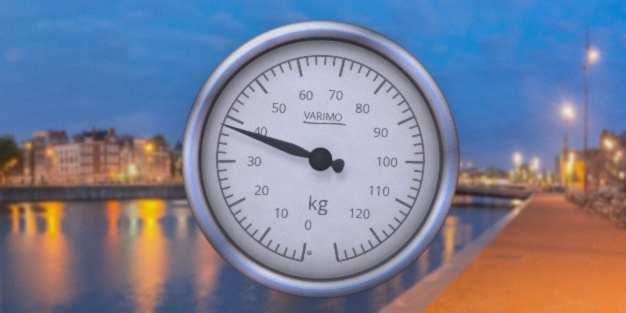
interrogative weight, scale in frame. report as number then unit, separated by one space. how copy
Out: 38 kg
